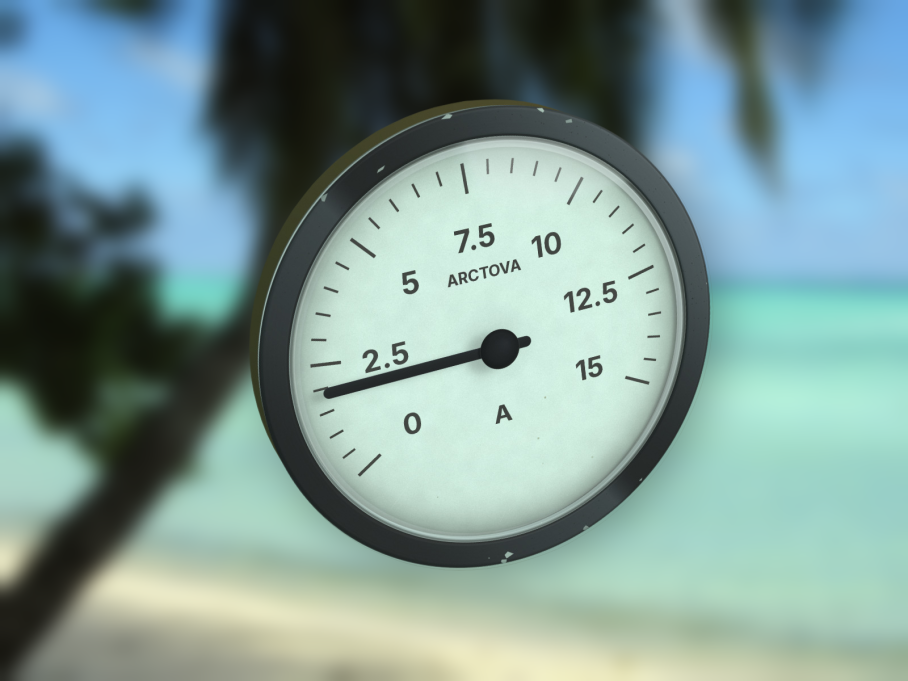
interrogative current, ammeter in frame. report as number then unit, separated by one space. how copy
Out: 2 A
